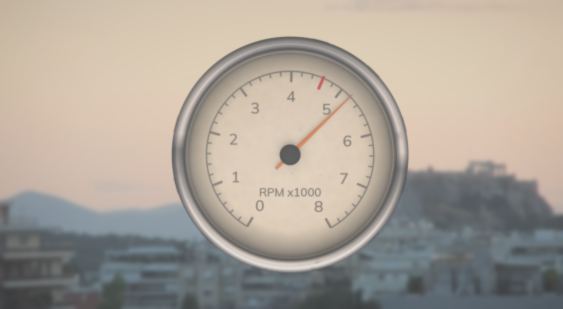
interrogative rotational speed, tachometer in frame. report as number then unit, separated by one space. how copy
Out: 5200 rpm
